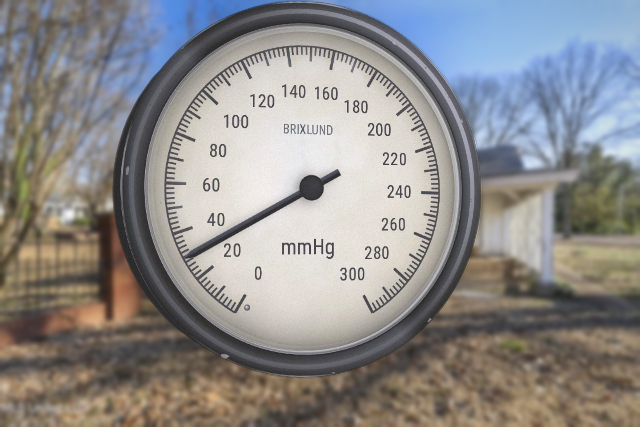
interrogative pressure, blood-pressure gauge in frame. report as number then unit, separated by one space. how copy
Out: 30 mmHg
